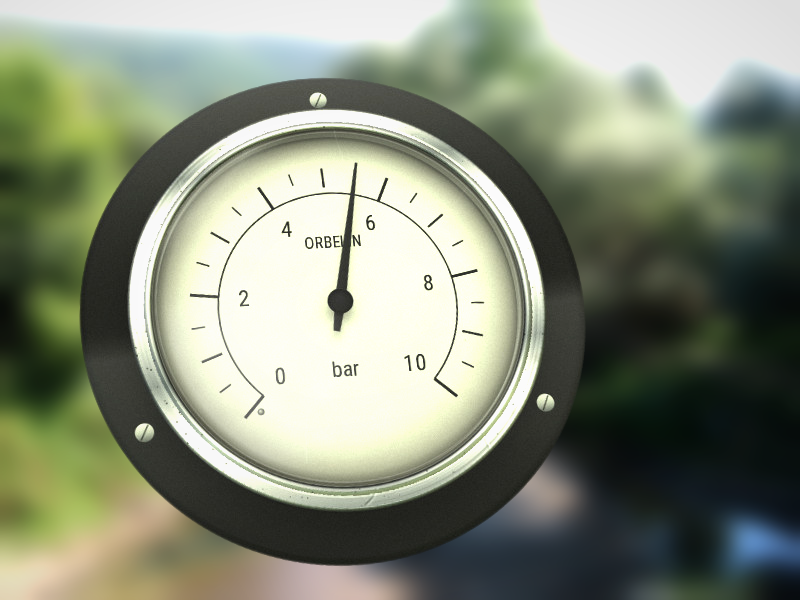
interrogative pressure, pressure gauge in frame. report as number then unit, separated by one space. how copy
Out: 5.5 bar
